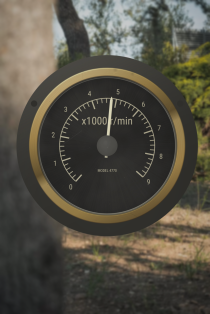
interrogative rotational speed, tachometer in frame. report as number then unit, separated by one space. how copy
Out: 4800 rpm
